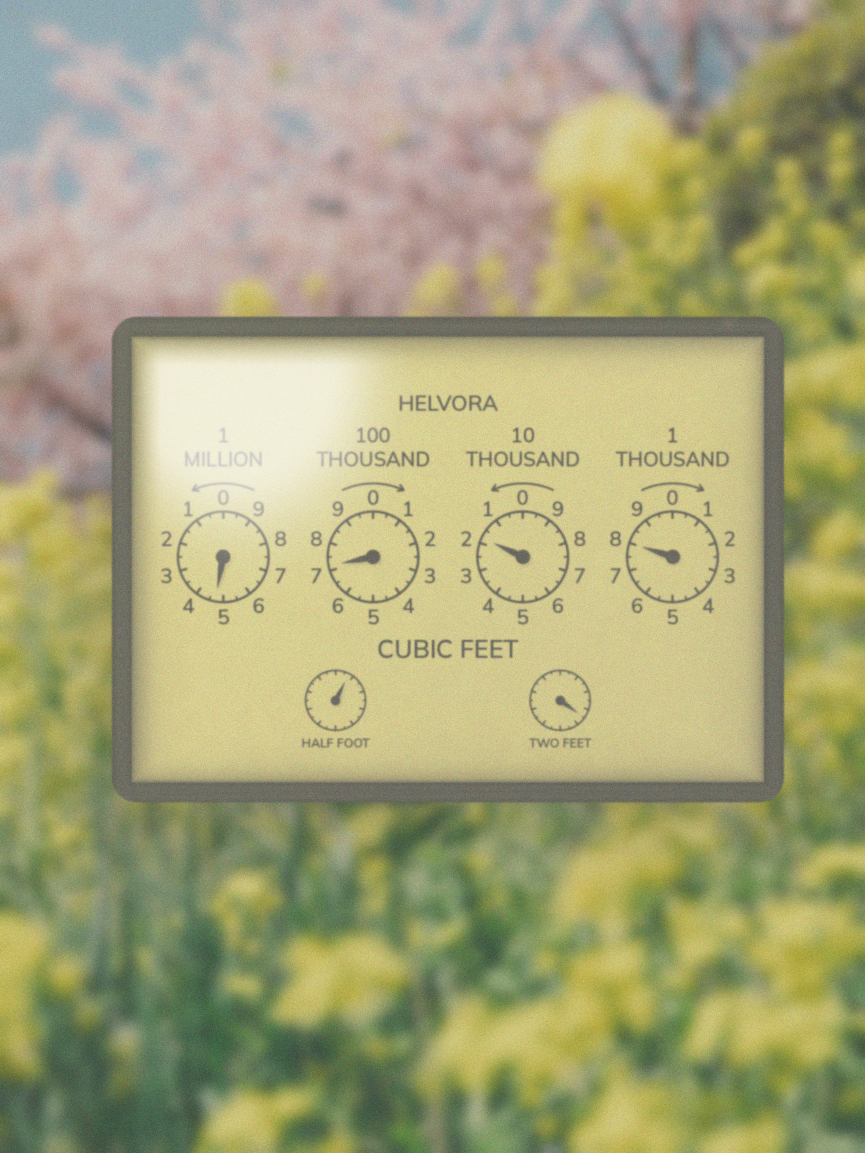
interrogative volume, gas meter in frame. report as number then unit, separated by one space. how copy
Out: 471800 ft³
